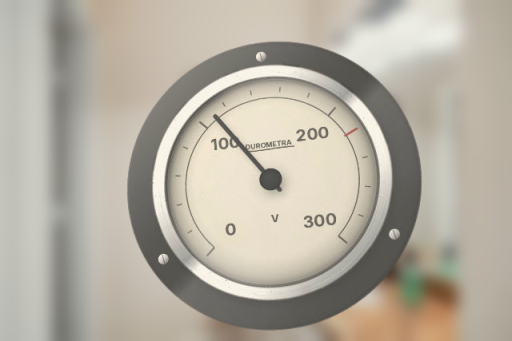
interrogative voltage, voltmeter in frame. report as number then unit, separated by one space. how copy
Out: 110 V
